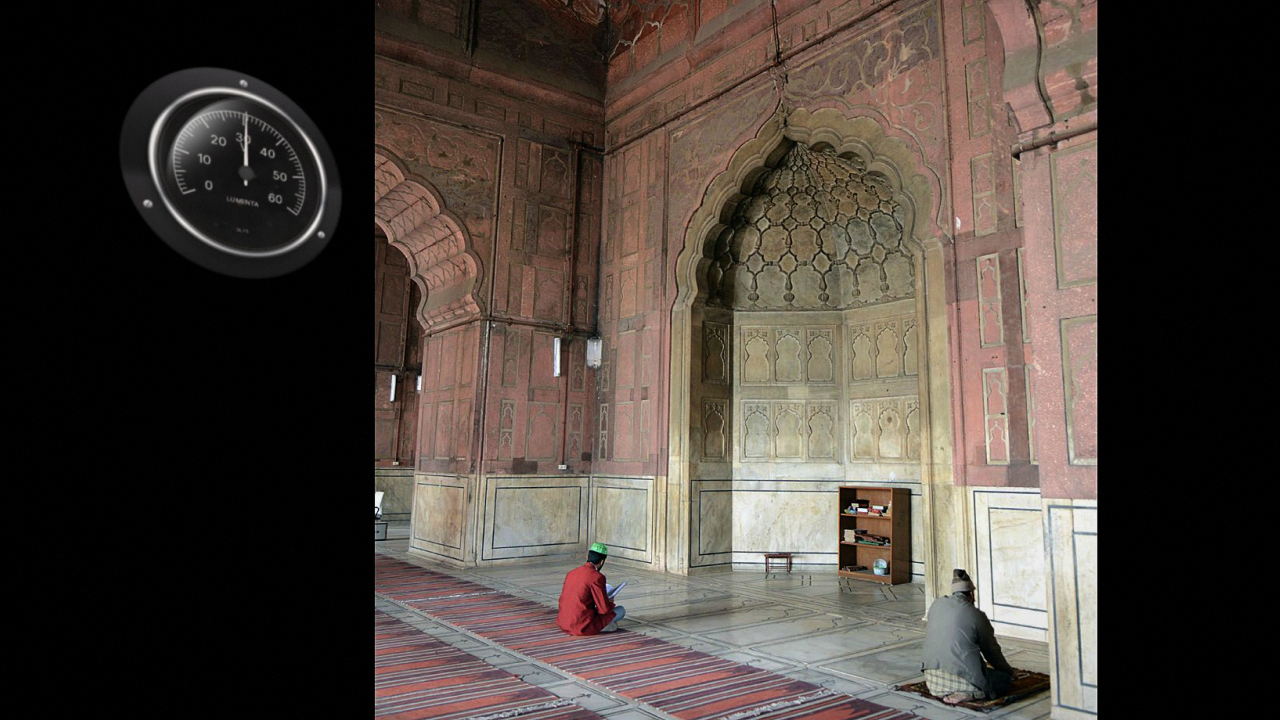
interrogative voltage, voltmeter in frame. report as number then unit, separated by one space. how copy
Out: 30 V
